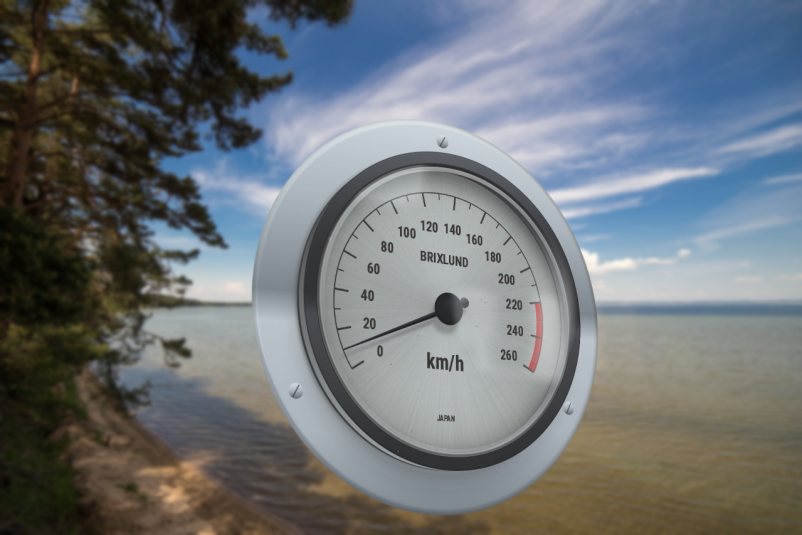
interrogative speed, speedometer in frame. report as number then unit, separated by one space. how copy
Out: 10 km/h
